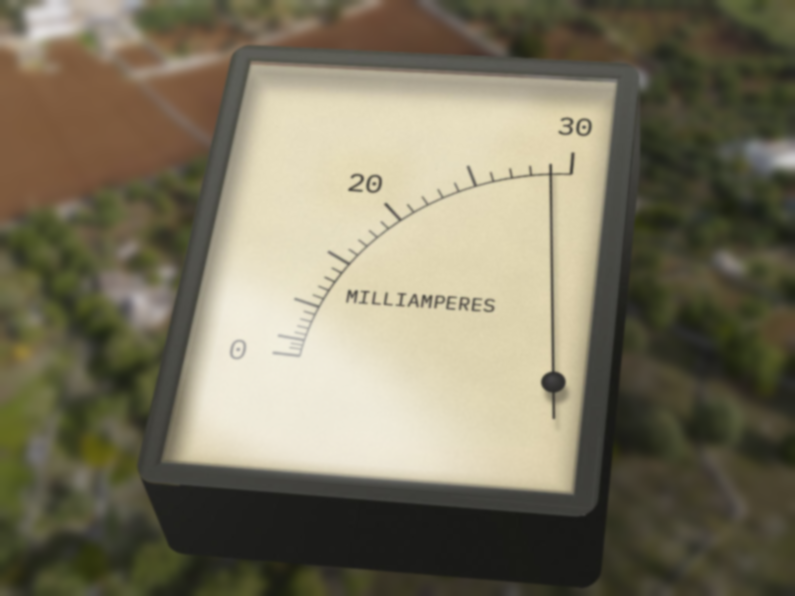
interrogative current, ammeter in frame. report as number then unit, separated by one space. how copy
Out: 29 mA
